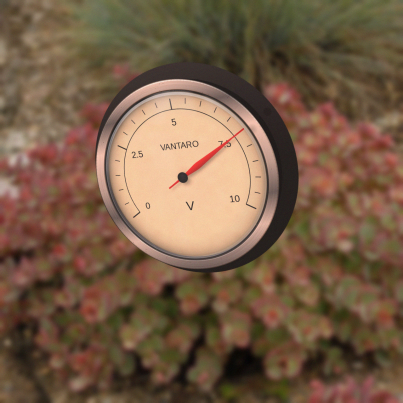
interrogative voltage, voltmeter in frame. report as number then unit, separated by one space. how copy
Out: 7.5 V
